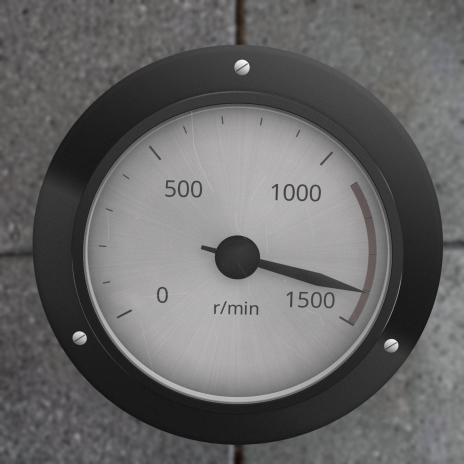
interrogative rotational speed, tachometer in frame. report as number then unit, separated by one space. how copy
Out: 1400 rpm
